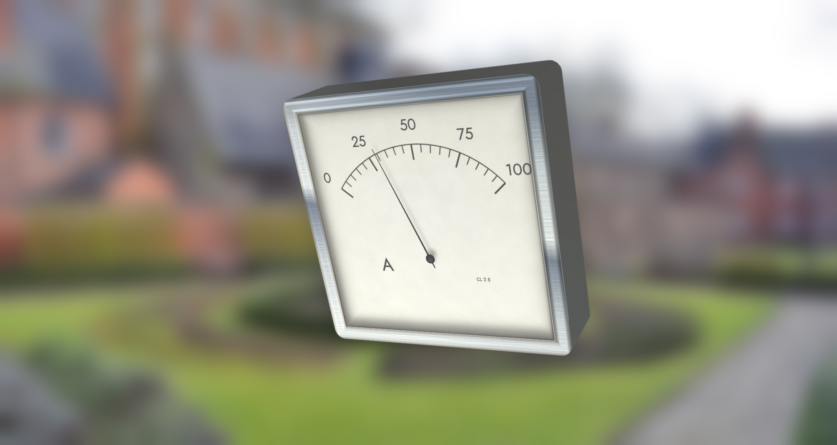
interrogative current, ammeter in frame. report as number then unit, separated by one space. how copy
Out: 30 A
